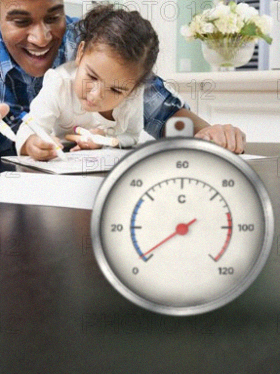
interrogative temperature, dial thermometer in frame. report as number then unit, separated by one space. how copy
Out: 4 °C
